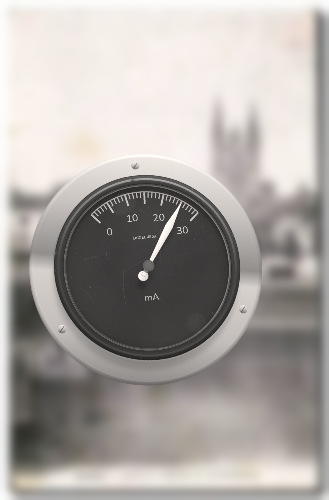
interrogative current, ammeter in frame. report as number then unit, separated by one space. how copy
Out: 25 mA
